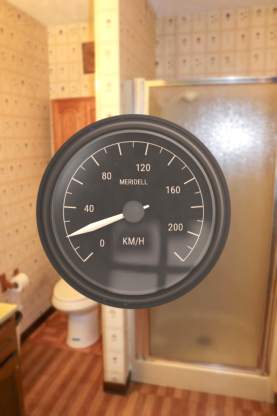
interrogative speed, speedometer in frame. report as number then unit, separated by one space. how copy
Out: 20 km/h
